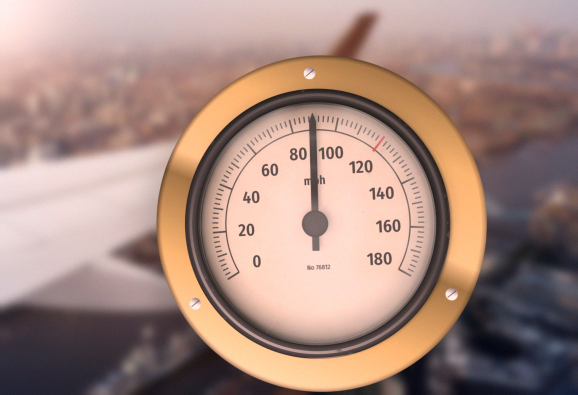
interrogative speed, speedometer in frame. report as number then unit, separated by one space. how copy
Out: 90 mph
